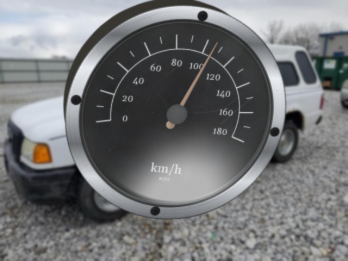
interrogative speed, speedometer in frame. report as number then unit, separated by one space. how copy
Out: 105 km/h
